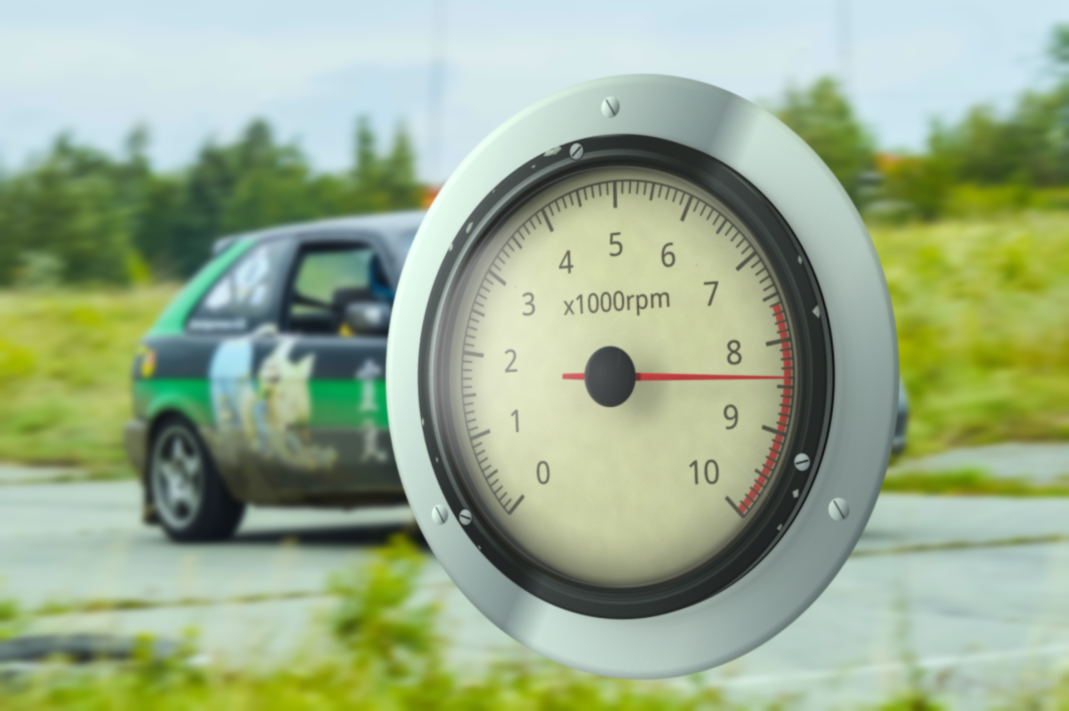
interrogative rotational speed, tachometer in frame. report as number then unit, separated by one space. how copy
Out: 8400 rpm
